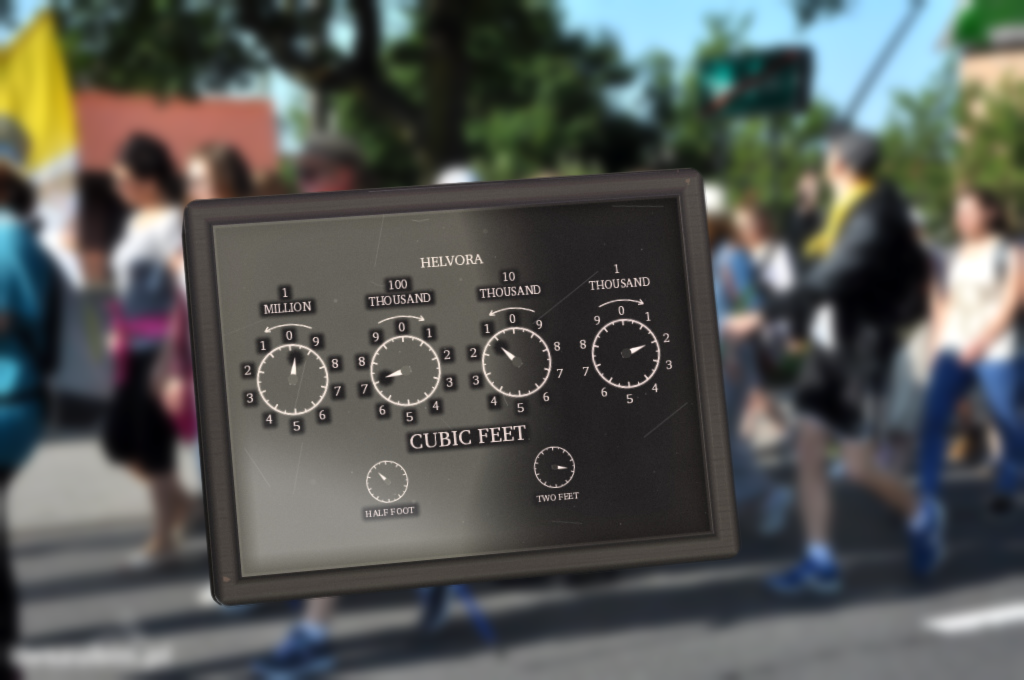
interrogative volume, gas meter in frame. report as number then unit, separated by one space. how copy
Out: 971200 ft³
